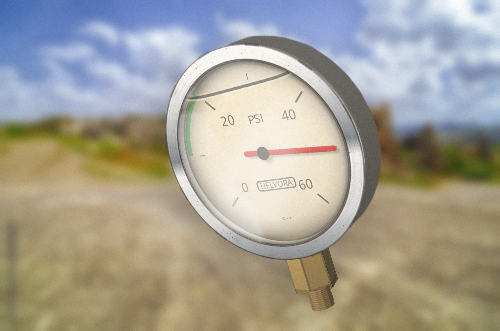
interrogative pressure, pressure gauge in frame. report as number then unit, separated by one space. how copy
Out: 50 psi
